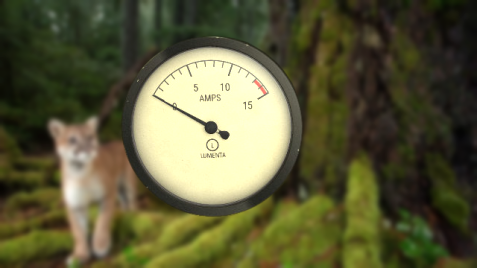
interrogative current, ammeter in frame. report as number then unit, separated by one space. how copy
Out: 0 A
